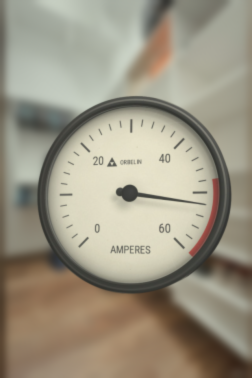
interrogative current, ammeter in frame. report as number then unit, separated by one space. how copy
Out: 52 A
